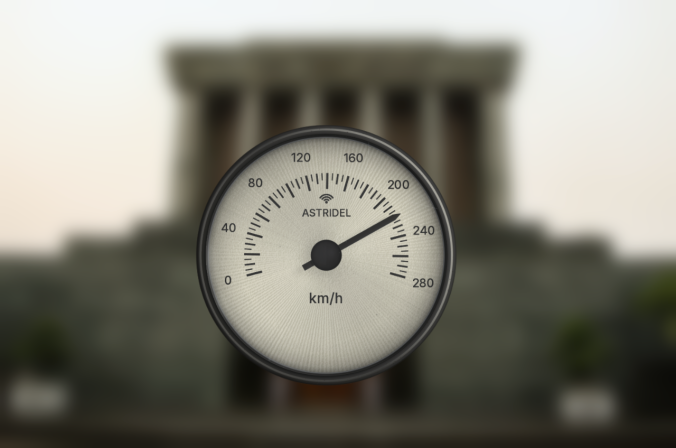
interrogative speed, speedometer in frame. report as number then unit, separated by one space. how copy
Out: 220 km/h
